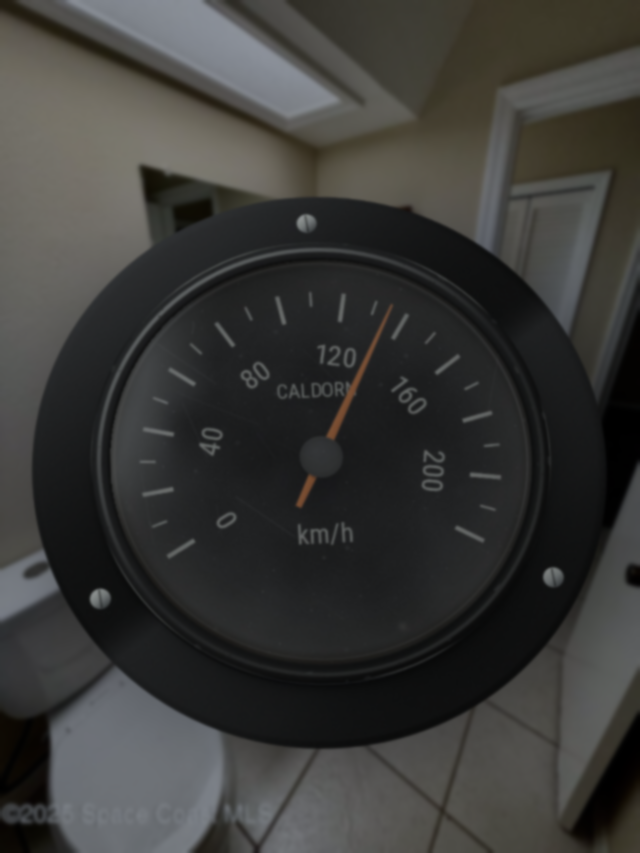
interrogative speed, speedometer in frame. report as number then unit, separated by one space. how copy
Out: 135 km/h
